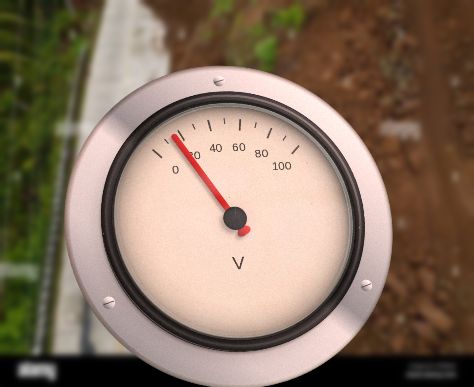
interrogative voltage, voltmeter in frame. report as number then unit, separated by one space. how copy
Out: 15 V
